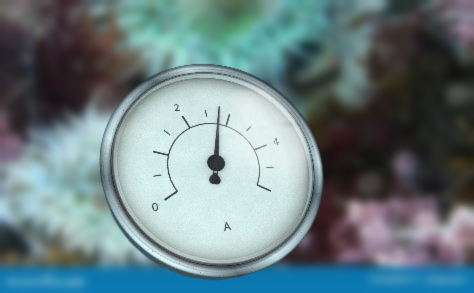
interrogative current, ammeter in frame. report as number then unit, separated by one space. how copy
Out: 2.75 A
